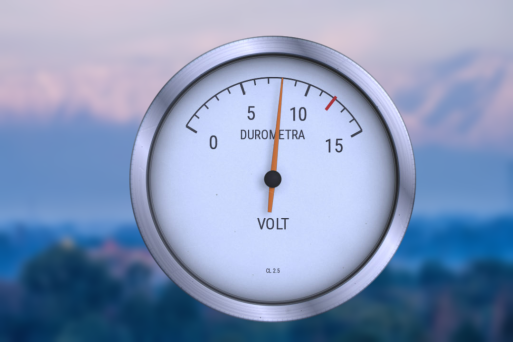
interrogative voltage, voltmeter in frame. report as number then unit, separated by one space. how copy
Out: 8 V
